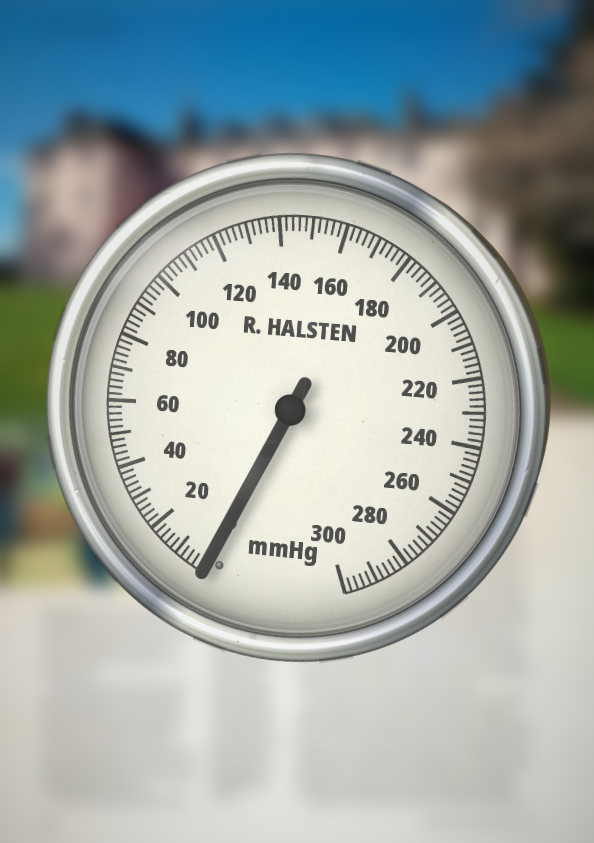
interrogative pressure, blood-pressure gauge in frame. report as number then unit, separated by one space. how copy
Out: 0 mmHg
